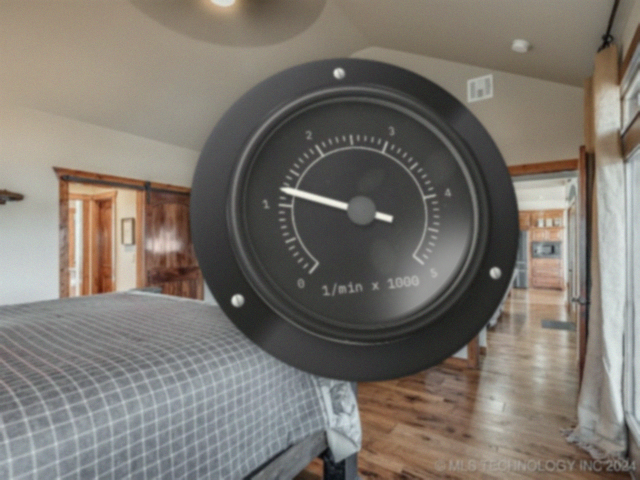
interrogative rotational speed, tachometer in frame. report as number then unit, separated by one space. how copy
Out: 1200 rpm
